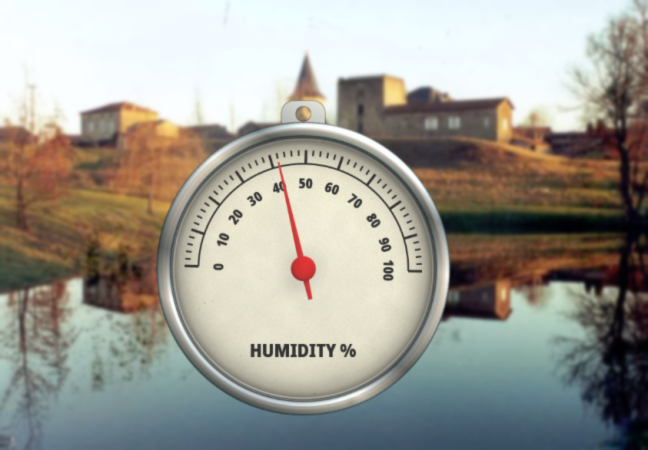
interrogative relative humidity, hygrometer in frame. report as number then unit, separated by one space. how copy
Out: 42 %
